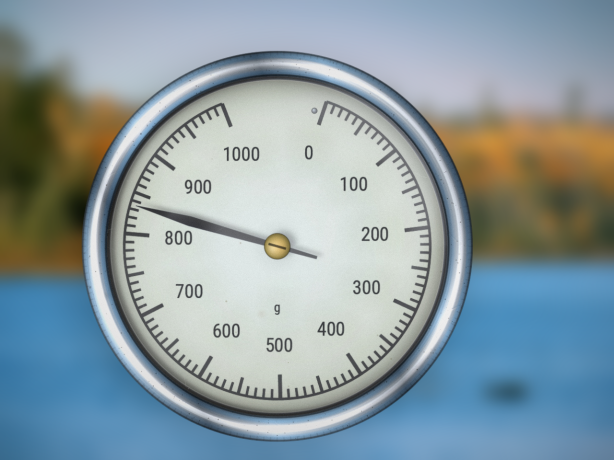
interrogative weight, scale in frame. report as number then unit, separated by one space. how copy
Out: 835 g
